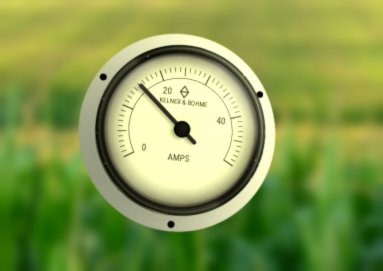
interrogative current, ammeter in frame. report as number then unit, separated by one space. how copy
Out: 15 A
